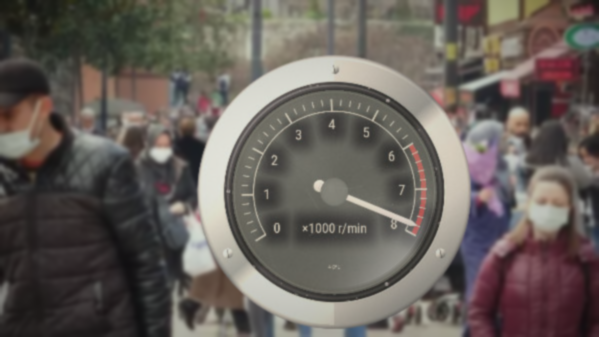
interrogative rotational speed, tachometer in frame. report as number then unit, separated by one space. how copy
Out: 7800 rpm
